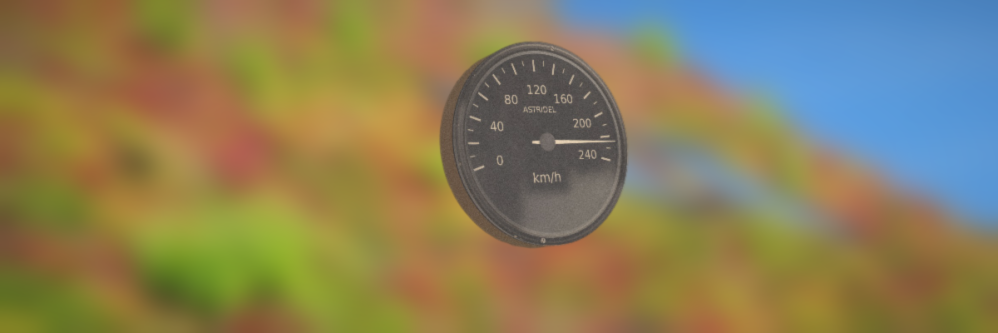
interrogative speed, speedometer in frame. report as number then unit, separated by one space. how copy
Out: 225 km/h
